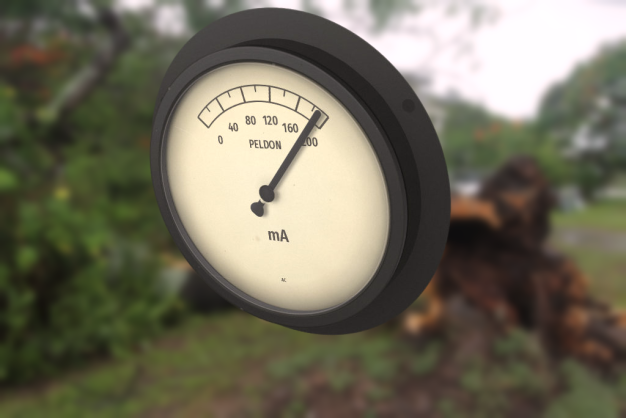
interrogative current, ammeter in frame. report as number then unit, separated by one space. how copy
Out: 190 mA
